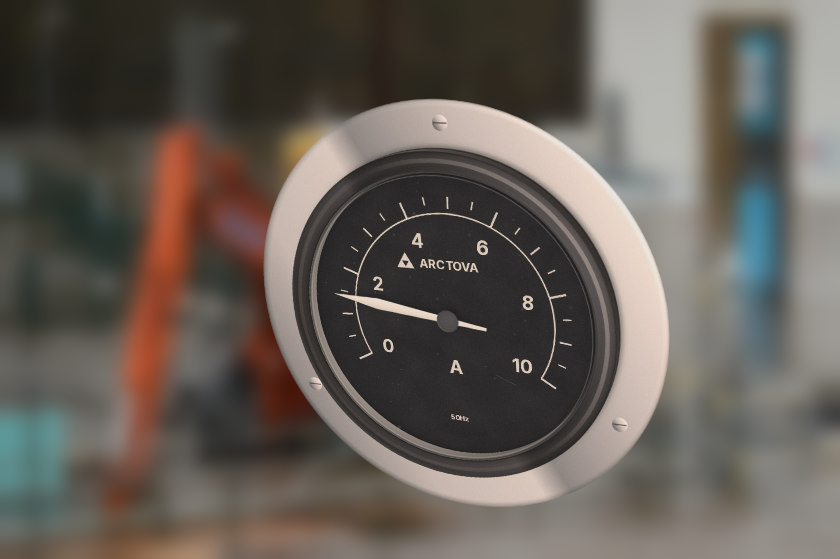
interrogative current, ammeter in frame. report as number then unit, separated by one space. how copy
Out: 1.5 A
